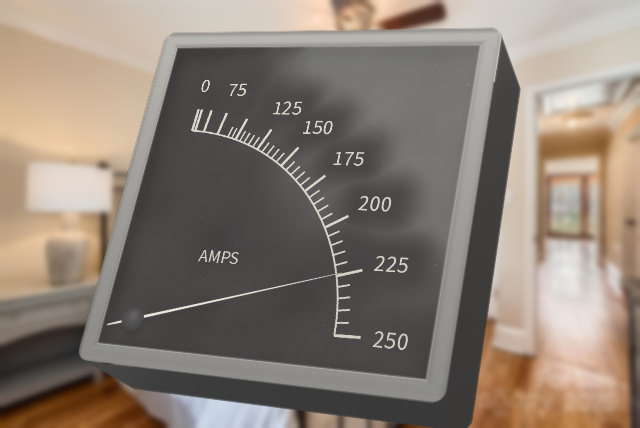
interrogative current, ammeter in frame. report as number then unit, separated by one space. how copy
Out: 225 A
